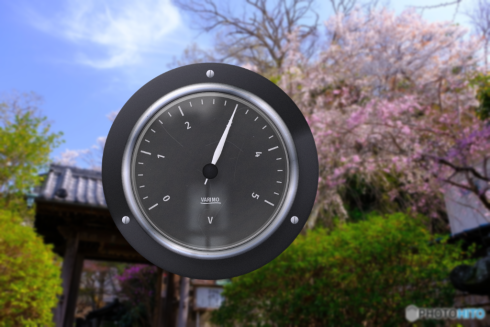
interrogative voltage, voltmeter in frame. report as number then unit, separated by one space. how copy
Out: 3 V
